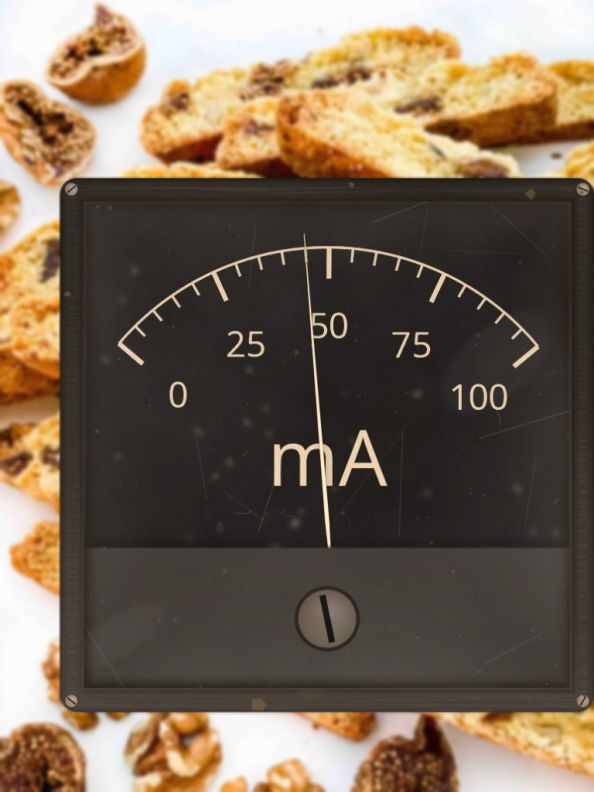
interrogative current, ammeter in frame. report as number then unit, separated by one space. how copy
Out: 45 mA
